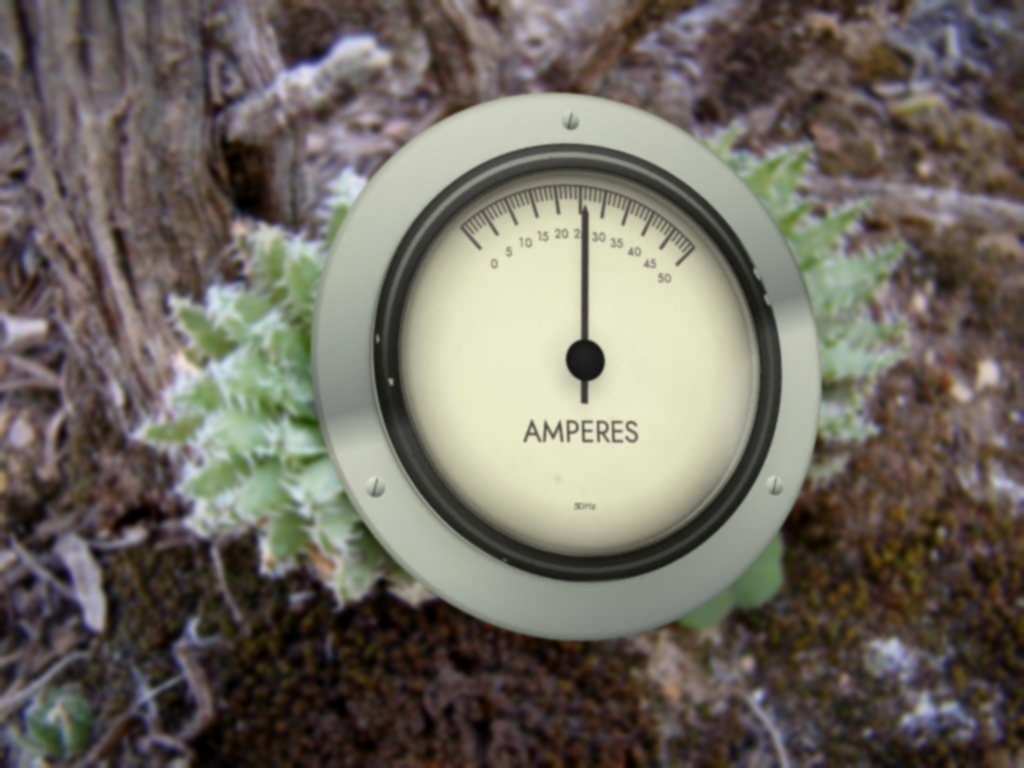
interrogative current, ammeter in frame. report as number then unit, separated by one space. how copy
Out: 25 A
